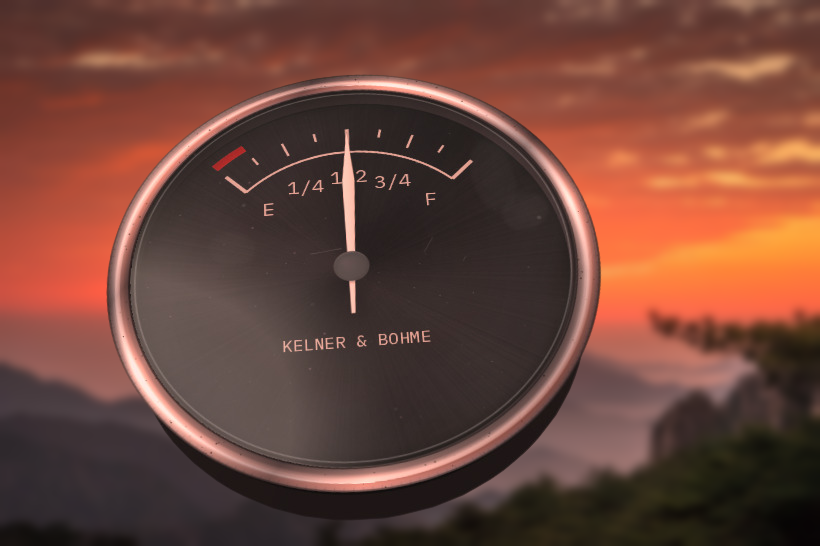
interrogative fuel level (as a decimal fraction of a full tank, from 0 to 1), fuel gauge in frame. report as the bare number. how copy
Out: 0.5
